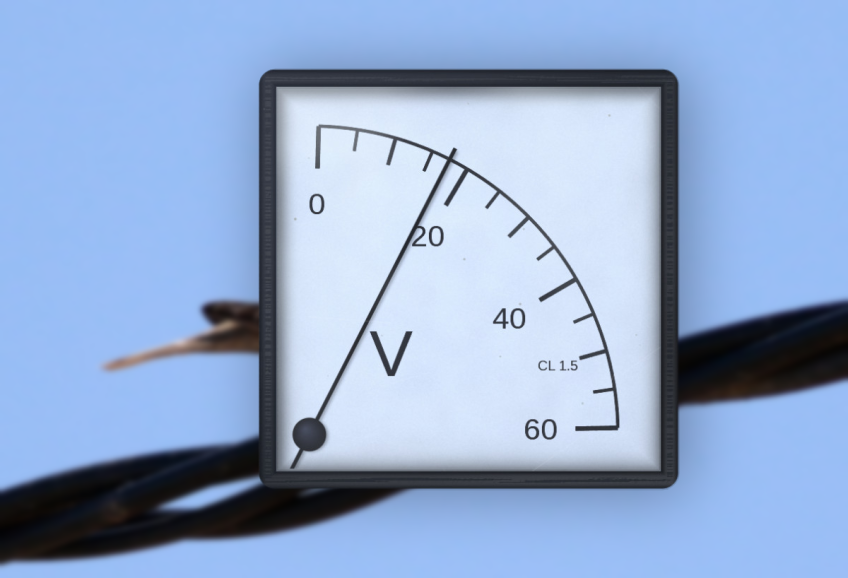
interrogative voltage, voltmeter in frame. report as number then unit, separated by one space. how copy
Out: 17.5 V
